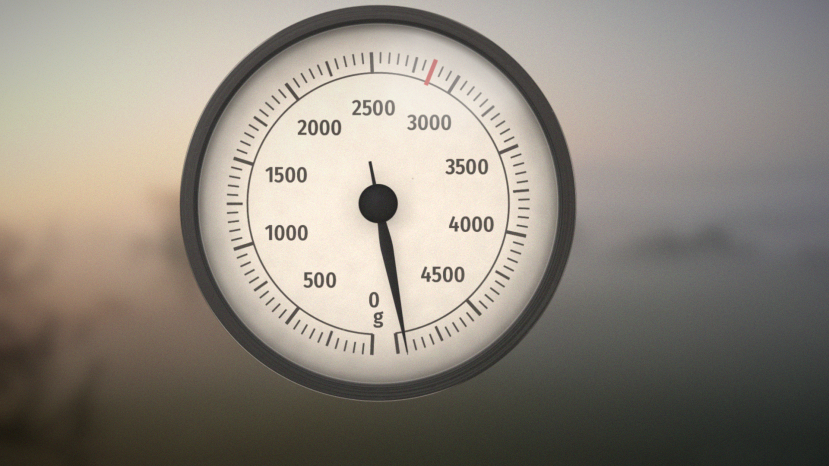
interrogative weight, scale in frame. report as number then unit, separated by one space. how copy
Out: 4950 g
